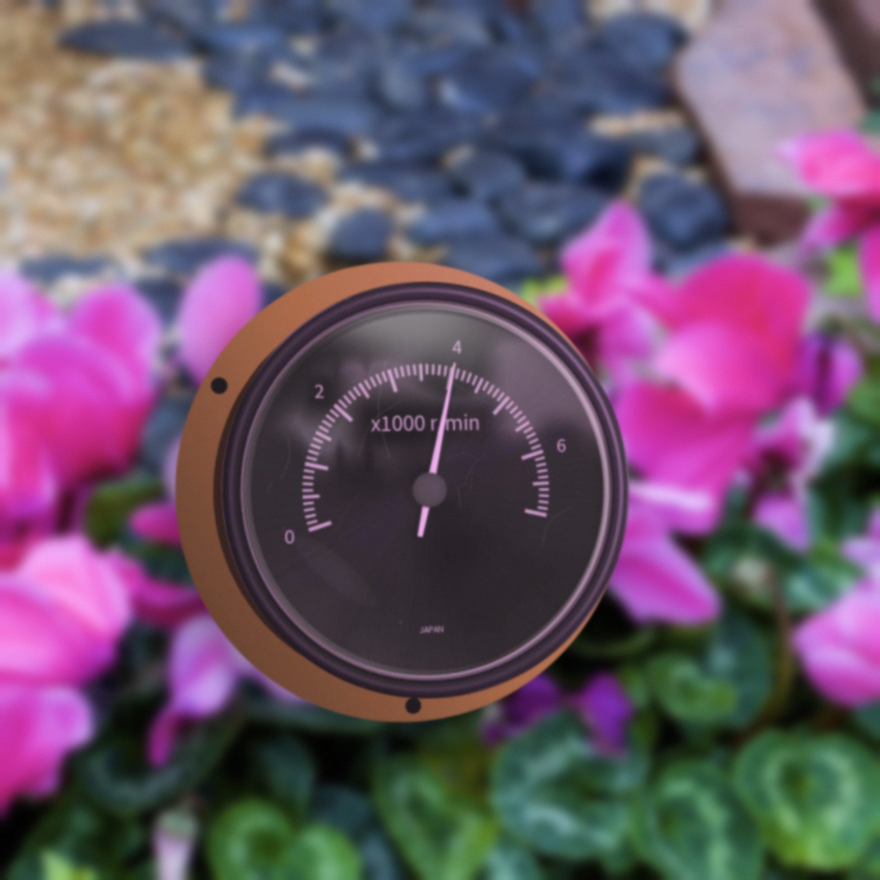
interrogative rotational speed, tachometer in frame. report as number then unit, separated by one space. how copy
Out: 4000 rpm
